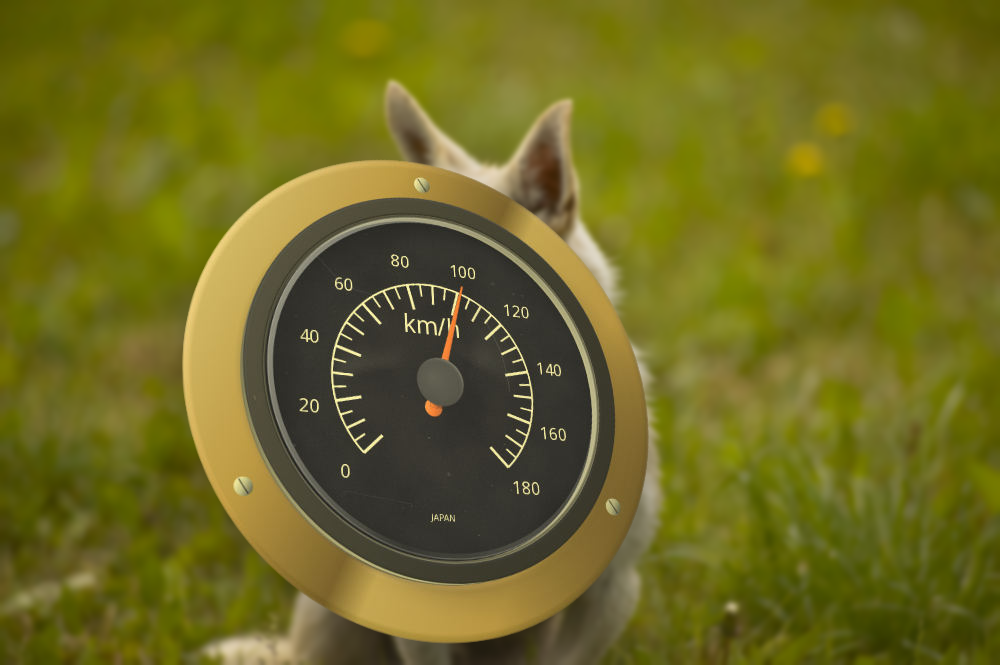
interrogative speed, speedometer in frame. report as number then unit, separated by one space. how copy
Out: 100 km/h
